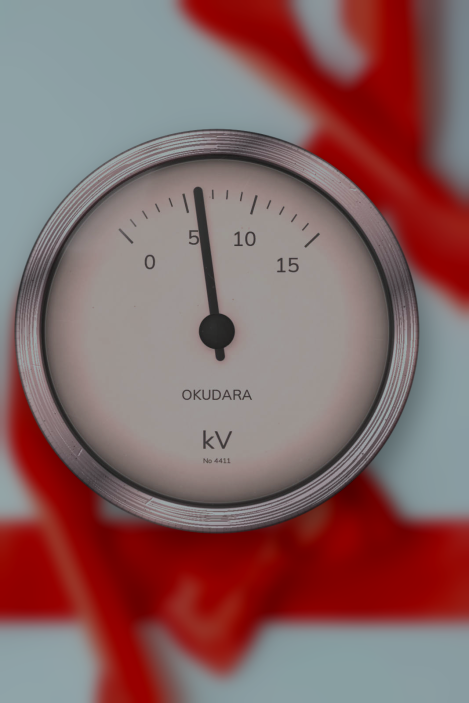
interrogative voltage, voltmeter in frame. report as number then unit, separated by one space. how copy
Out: 6 kV
